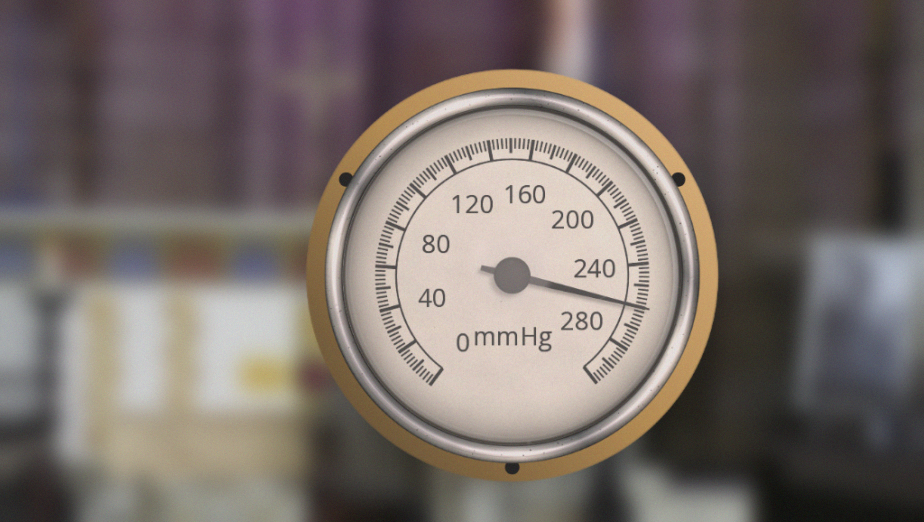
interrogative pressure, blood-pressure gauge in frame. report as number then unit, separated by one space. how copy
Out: 260 mmHg
